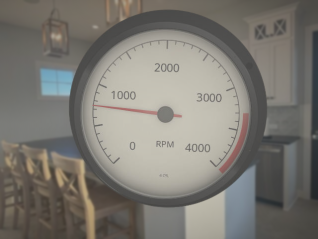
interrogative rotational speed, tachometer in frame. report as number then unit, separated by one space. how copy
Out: 750 rpm
